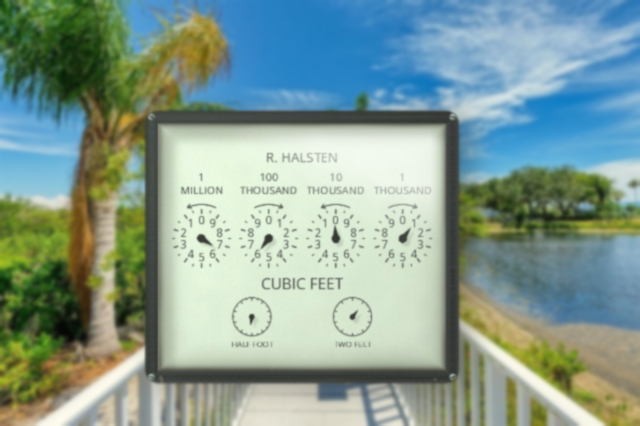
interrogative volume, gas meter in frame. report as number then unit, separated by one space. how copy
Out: 660100 ft³
